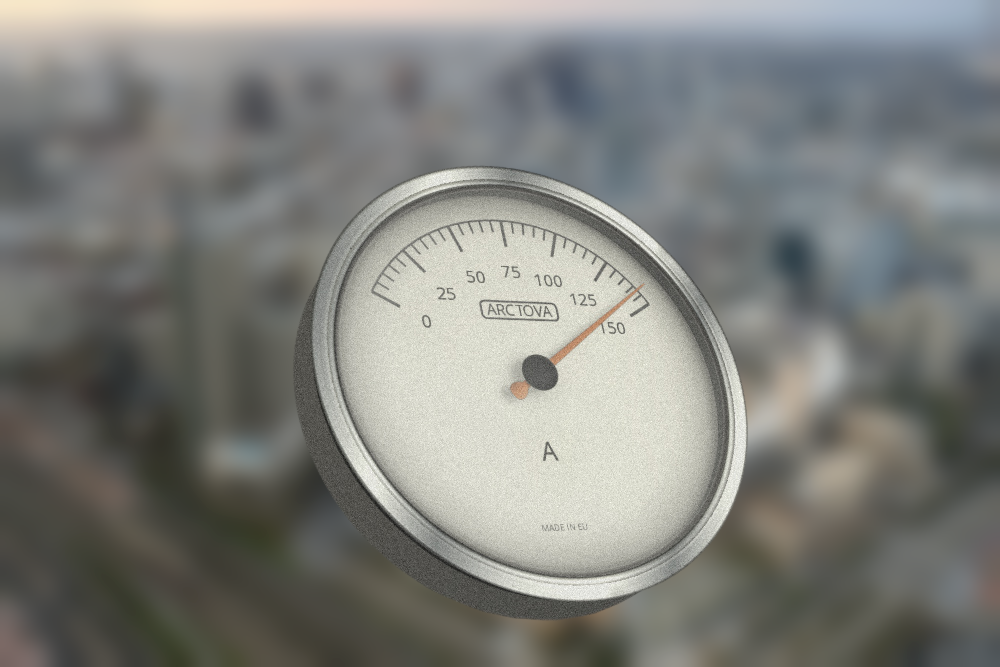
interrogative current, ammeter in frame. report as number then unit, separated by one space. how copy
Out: 142.5 A
